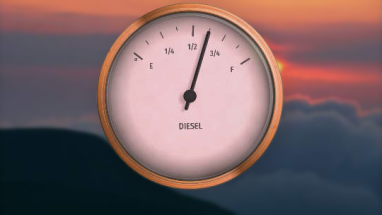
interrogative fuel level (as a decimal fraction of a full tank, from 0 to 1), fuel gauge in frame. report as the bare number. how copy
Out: 0.625
